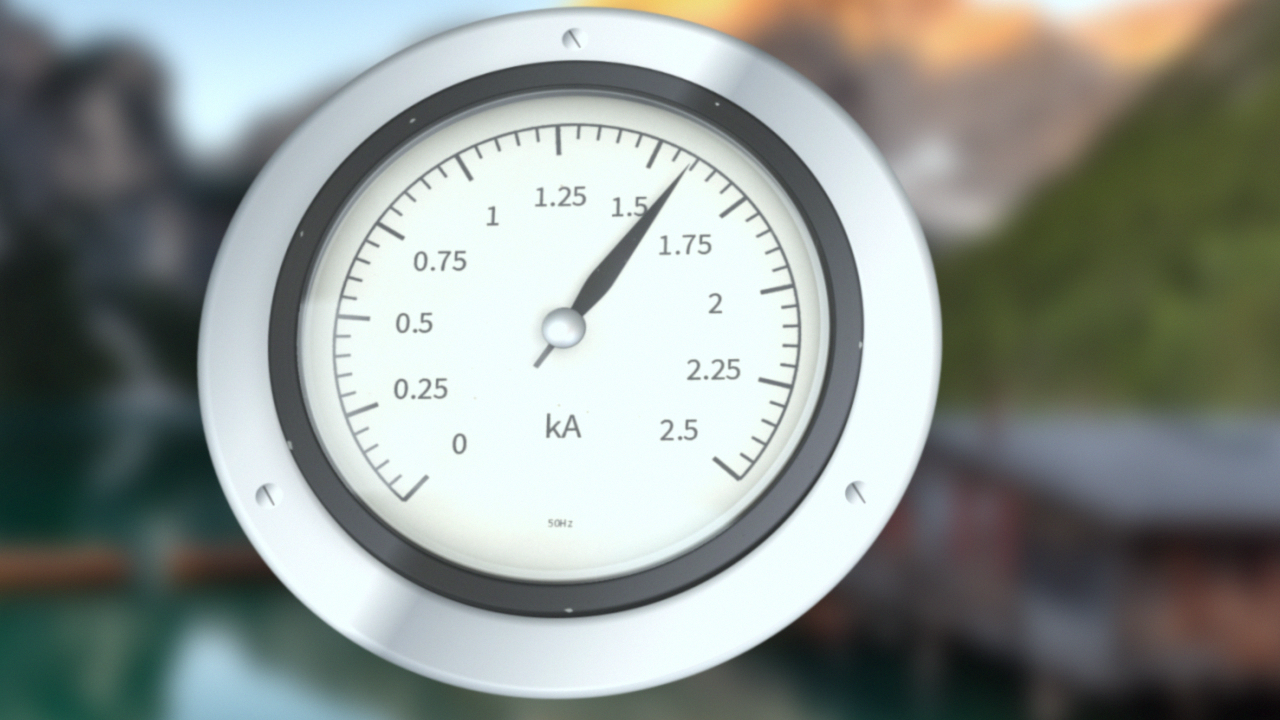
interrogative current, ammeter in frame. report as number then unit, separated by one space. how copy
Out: 1.6 kA
